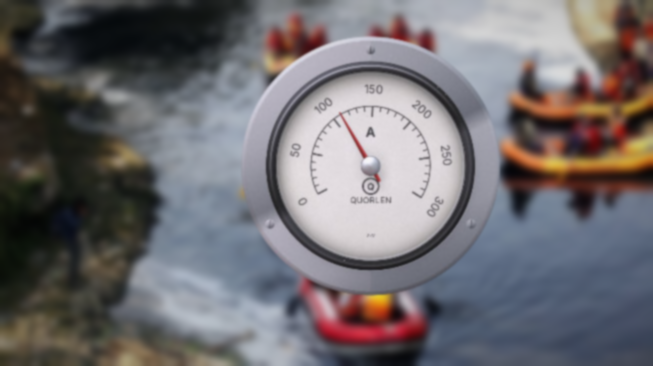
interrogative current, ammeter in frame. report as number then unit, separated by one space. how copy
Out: 110 A
